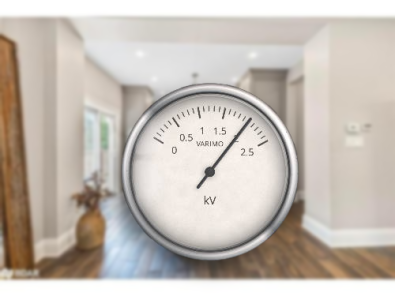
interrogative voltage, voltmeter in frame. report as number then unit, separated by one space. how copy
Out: 2 kV
